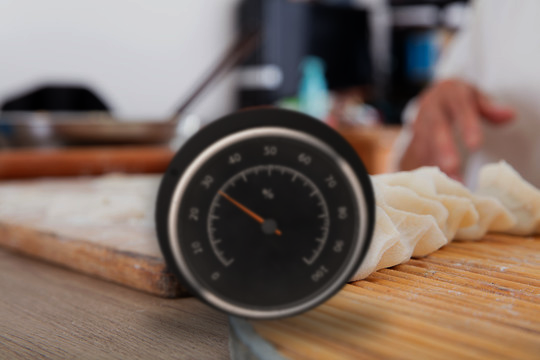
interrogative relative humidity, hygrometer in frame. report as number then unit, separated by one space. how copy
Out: 30 %
